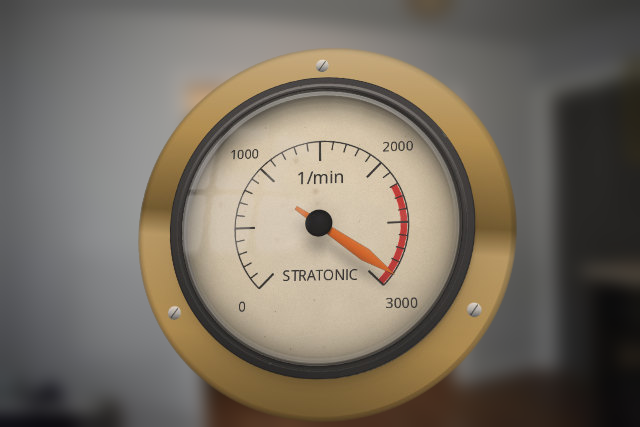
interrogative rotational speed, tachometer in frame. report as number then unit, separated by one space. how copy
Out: 2900 rpm
